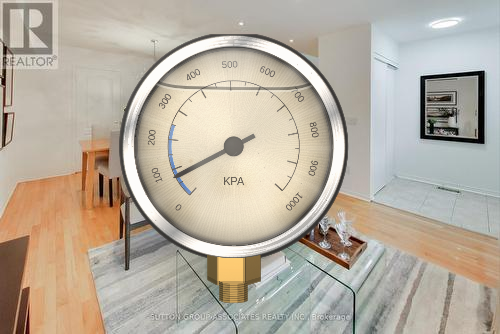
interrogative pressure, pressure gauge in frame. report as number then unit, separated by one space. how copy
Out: 75 kPa
